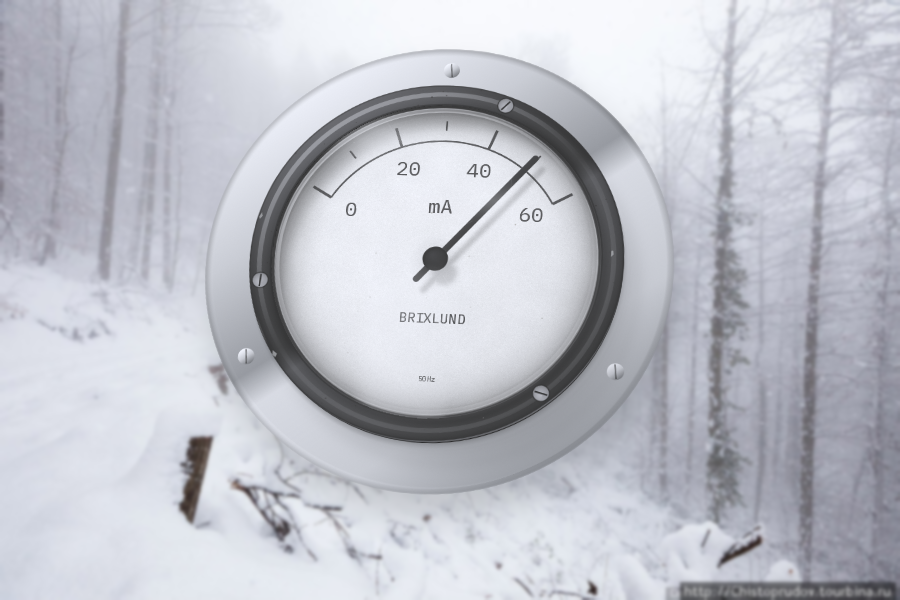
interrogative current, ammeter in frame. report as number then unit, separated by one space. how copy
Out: 50 mA
